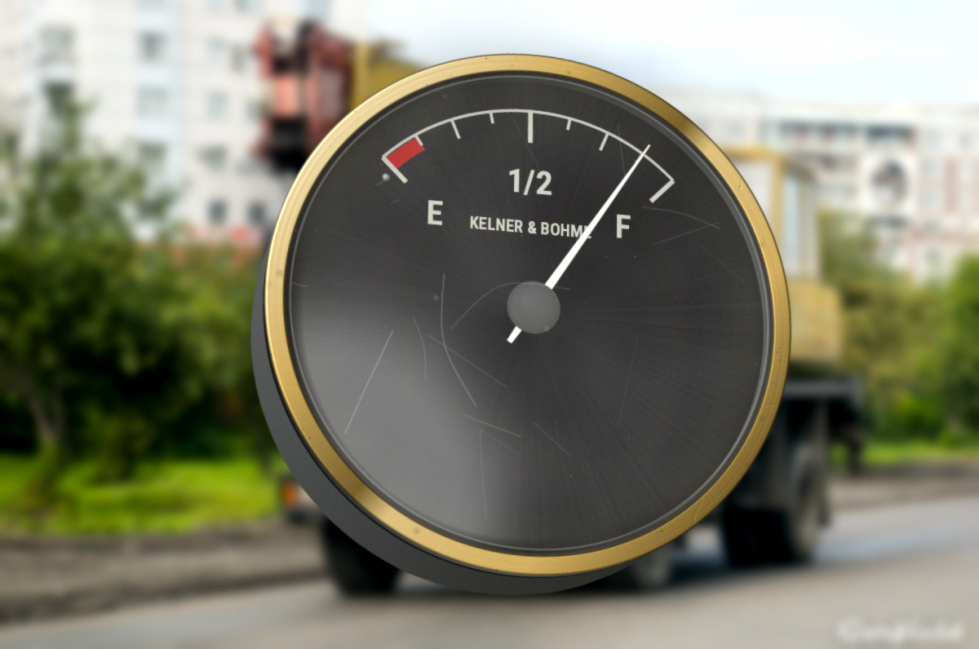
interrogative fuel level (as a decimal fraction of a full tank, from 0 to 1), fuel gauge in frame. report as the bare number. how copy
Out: 0.875
